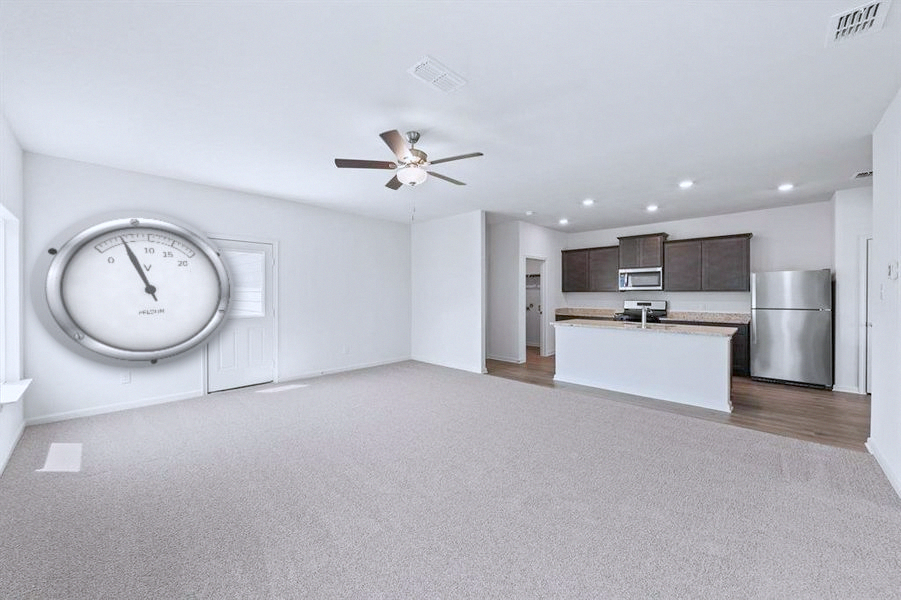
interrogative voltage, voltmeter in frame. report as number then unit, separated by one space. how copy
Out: 5 V
